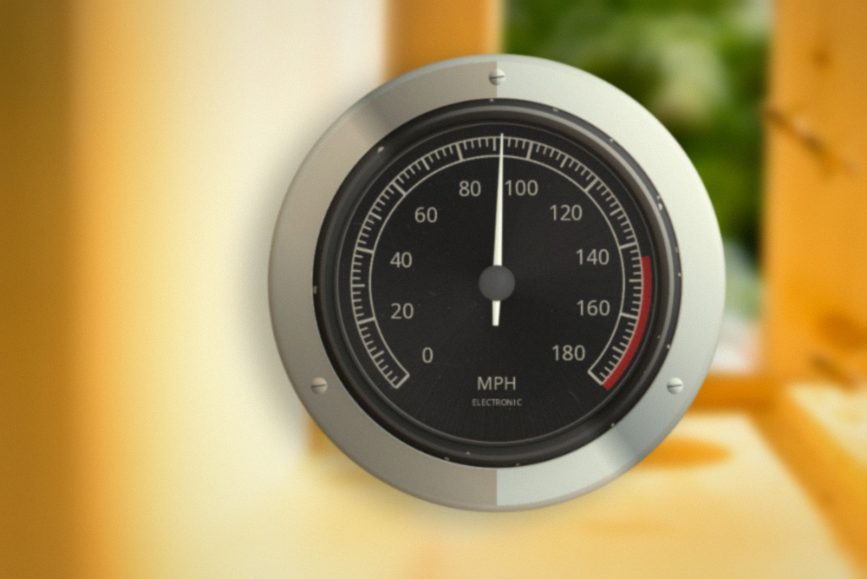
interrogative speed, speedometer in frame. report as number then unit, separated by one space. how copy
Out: 92 mph
